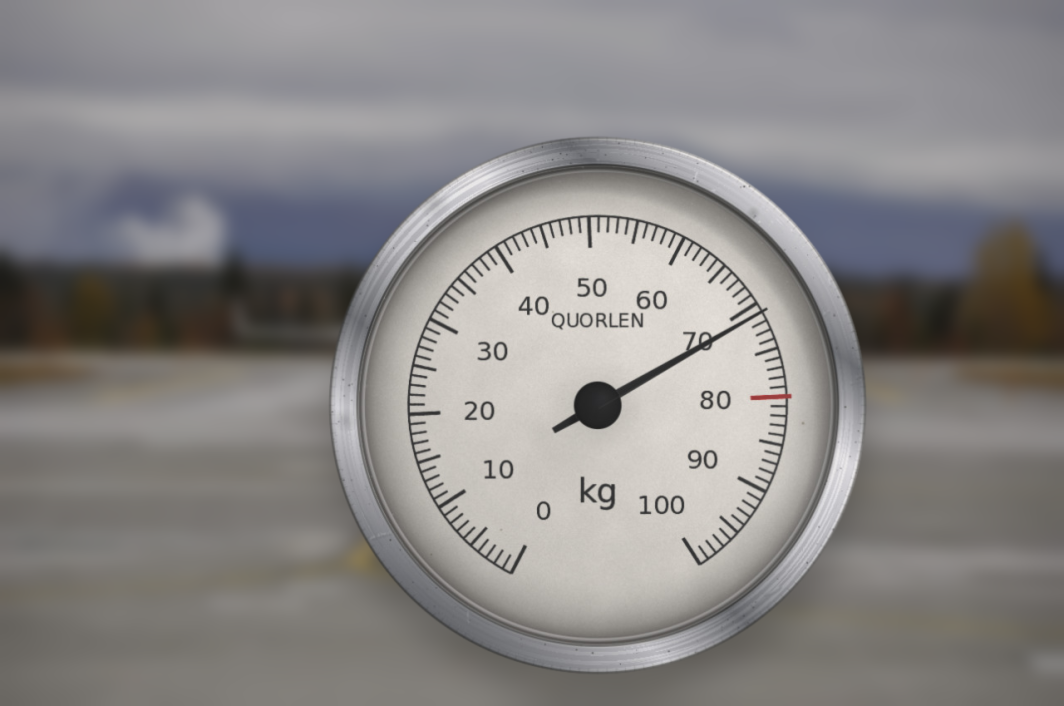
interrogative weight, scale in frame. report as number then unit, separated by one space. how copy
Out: 71 kg
